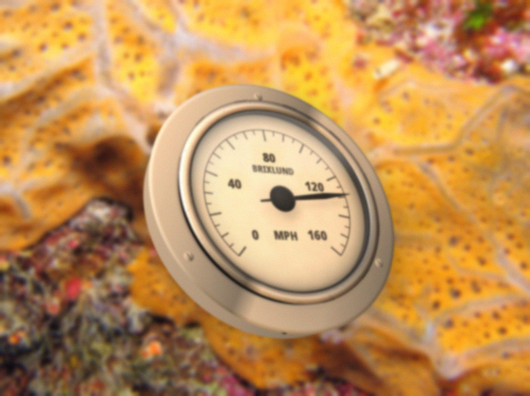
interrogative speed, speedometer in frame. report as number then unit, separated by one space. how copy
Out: 130 mph
